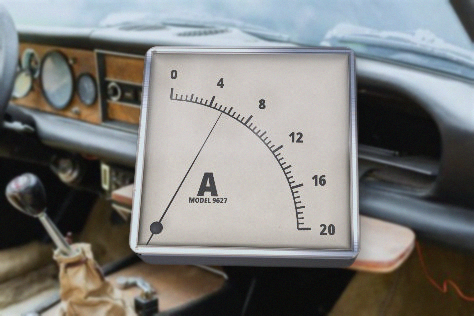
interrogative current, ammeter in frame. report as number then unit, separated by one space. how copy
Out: 5.5 A
